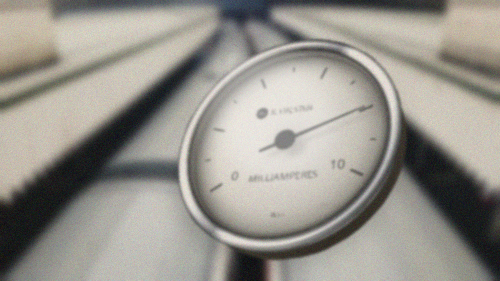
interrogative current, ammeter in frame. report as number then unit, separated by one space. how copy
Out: 8 mA
